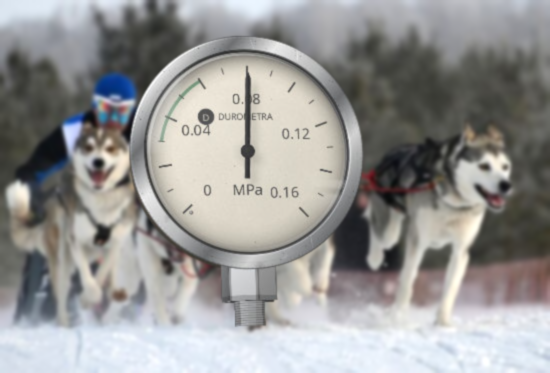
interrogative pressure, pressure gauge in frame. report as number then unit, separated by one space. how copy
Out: 0.08 MPa
